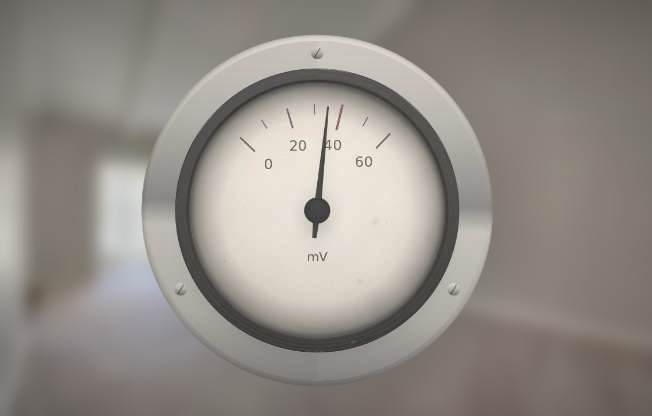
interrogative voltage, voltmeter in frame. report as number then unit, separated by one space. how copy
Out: 35 mV
